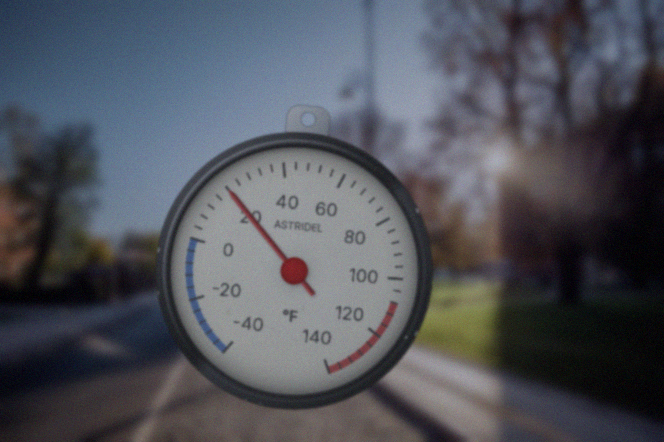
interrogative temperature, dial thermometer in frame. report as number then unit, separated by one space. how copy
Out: 20 °F
